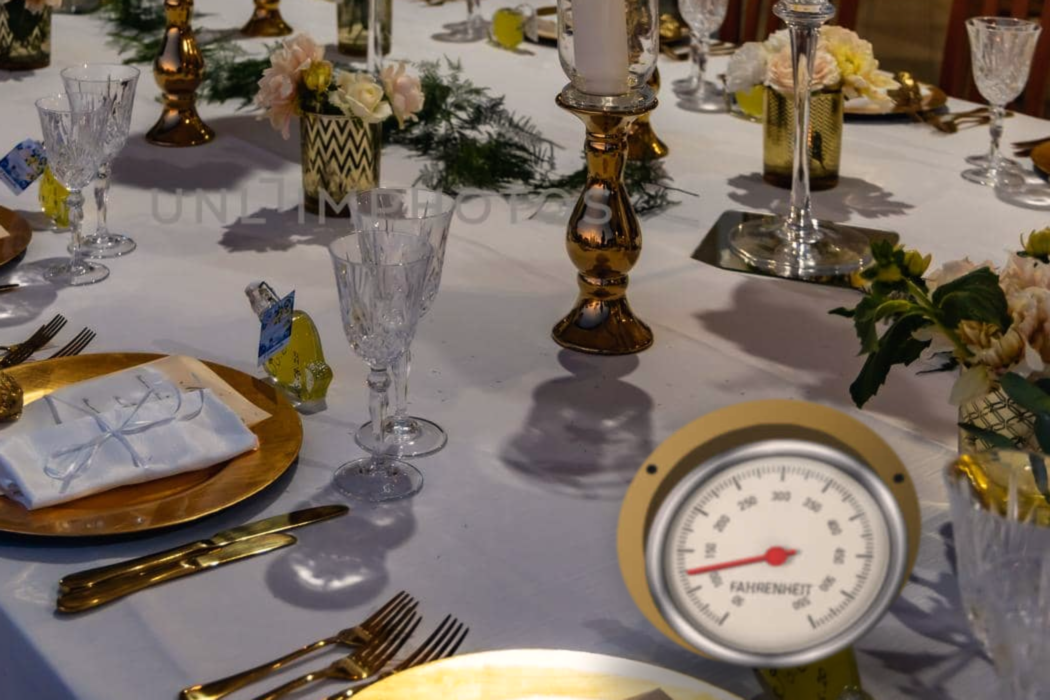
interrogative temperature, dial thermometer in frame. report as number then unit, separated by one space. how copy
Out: 125 °F
